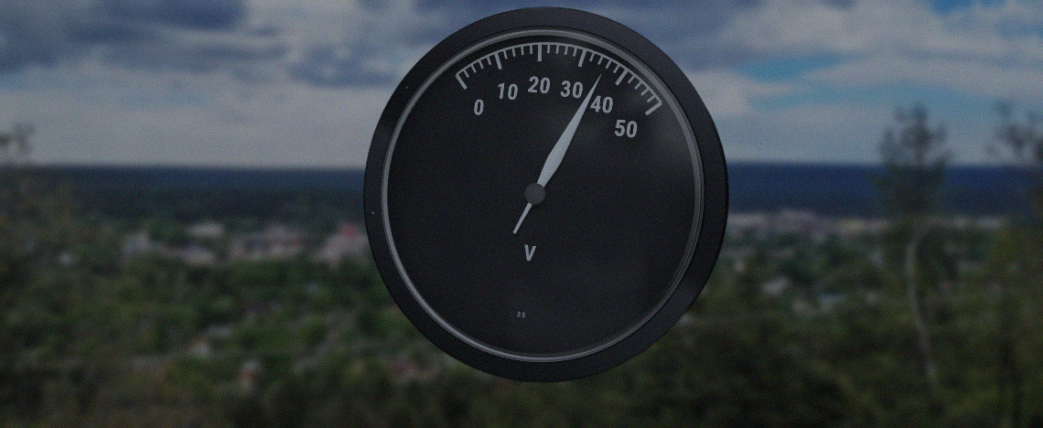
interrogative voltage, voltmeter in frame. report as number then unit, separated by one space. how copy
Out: 36 V
